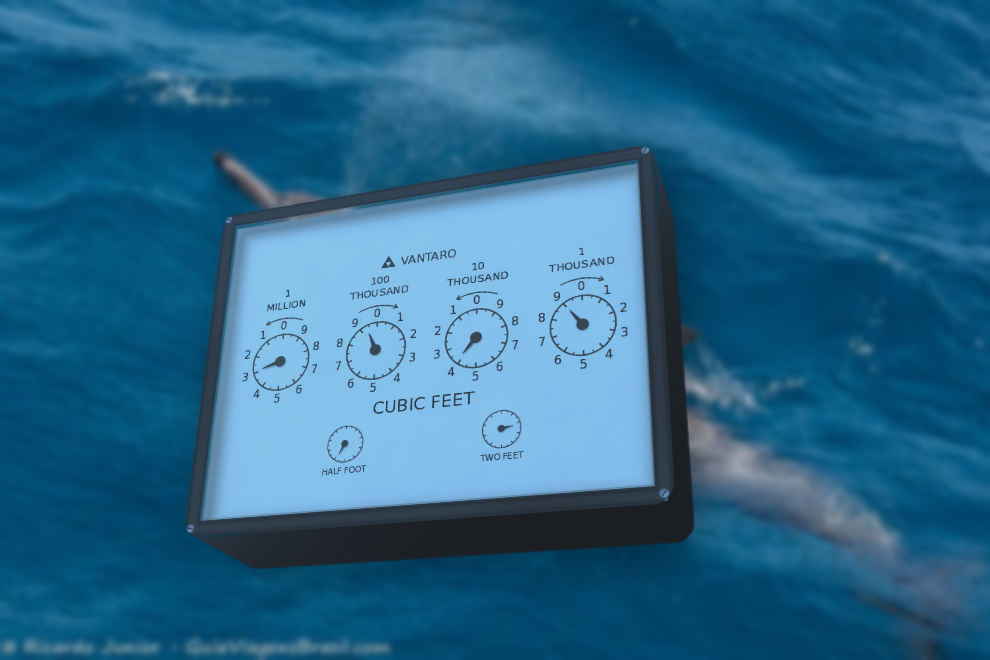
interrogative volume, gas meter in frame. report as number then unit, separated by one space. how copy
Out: 293900 ft³
